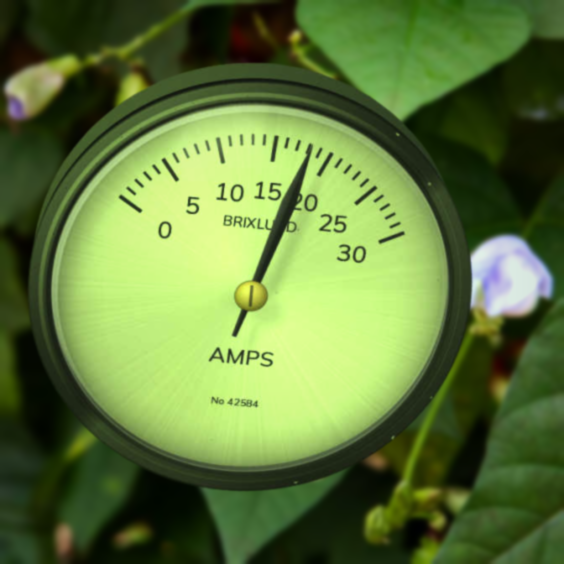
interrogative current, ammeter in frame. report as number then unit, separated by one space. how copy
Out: 18 A
